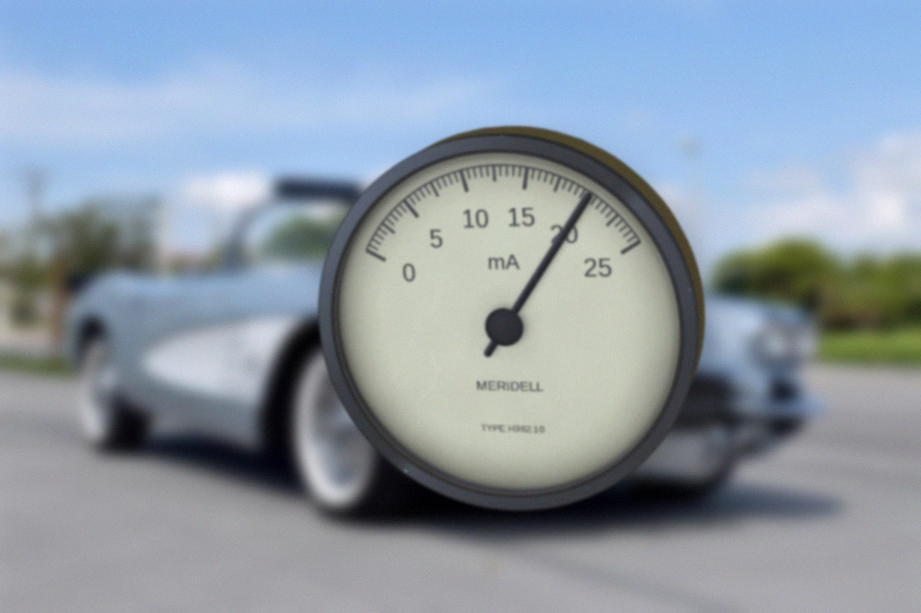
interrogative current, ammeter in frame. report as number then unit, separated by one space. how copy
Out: 20 mA
